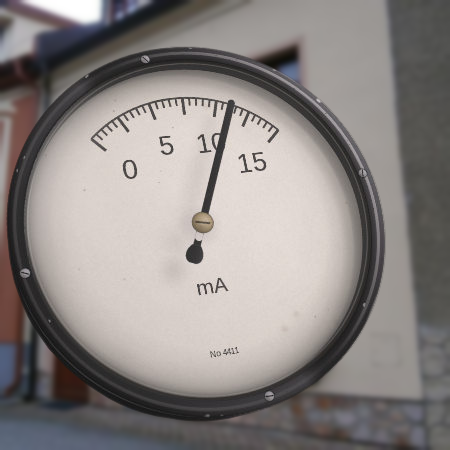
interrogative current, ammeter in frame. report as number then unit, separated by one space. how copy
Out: 11 mA
